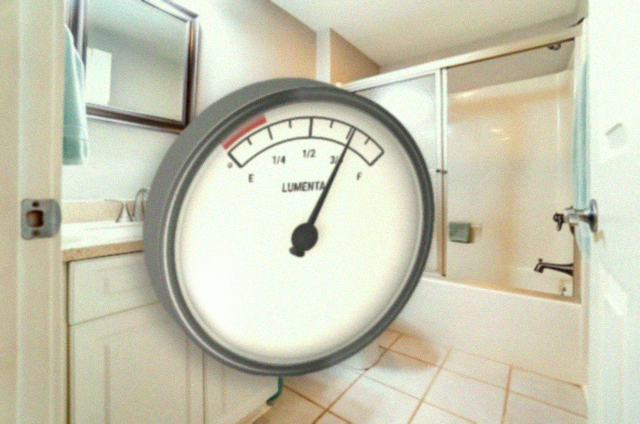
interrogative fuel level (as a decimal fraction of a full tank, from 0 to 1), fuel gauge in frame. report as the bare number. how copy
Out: 0.75
